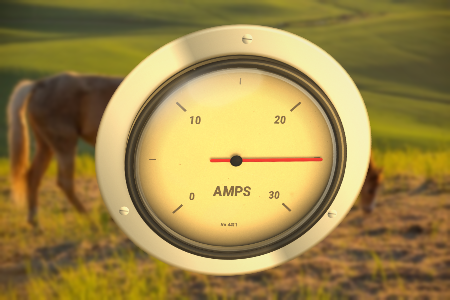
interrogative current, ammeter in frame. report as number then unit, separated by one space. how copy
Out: 25 A
